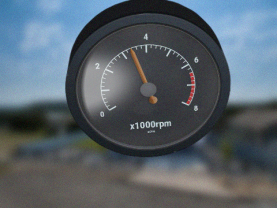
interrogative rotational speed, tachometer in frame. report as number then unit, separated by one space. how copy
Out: 3400 rpm
